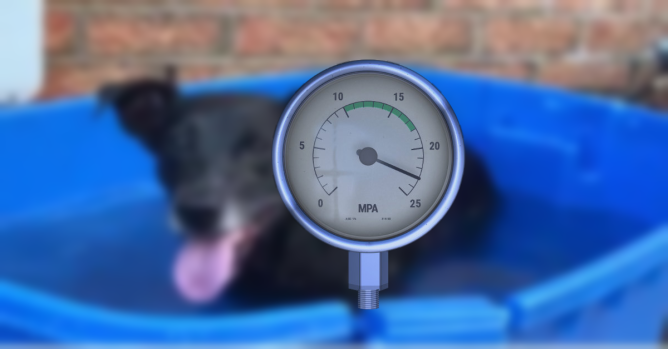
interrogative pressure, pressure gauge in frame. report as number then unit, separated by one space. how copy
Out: 23 MPa
